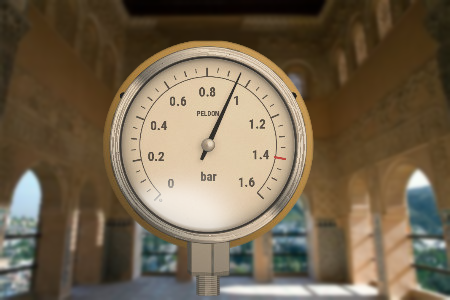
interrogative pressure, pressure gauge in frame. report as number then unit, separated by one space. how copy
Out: 0.95 bar
